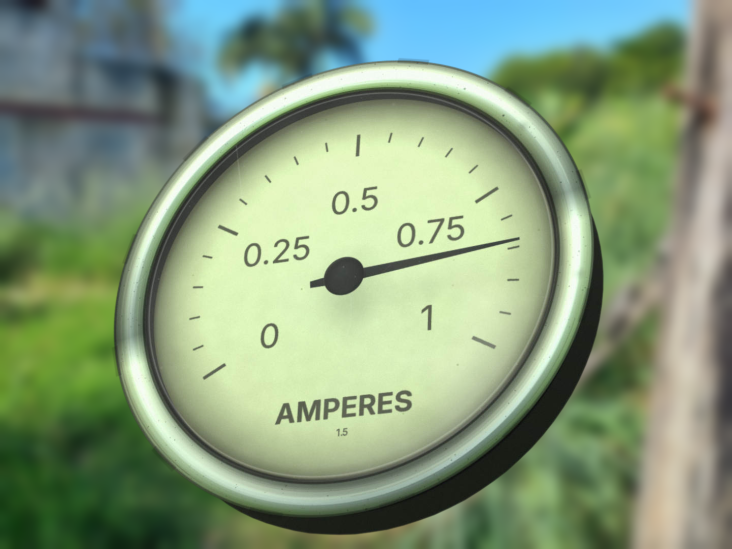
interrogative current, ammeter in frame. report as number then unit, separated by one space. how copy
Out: 0.85 A
